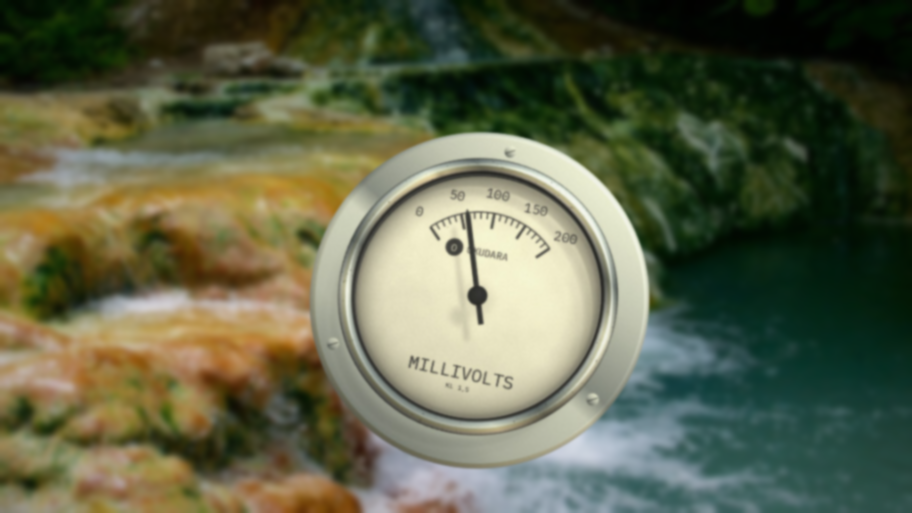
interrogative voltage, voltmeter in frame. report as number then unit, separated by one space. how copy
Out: 60 mV
